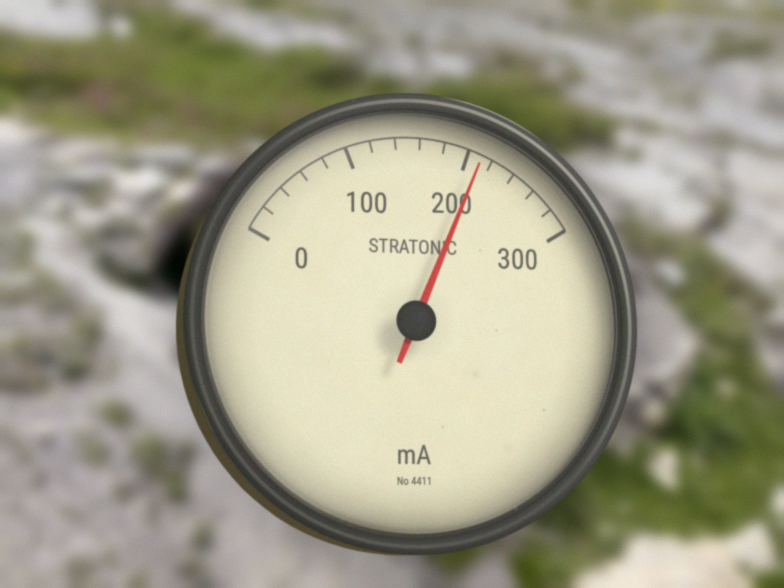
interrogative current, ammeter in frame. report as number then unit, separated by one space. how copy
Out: 210 mA
